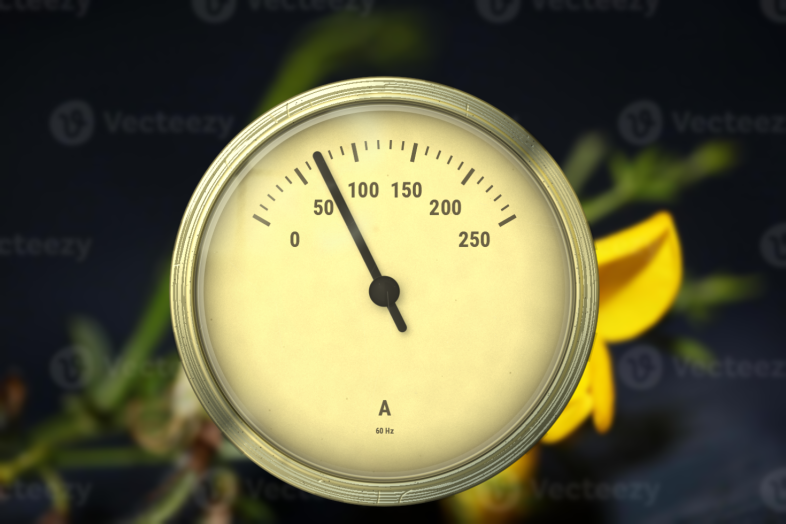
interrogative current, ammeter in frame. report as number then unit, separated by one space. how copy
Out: 70 A
